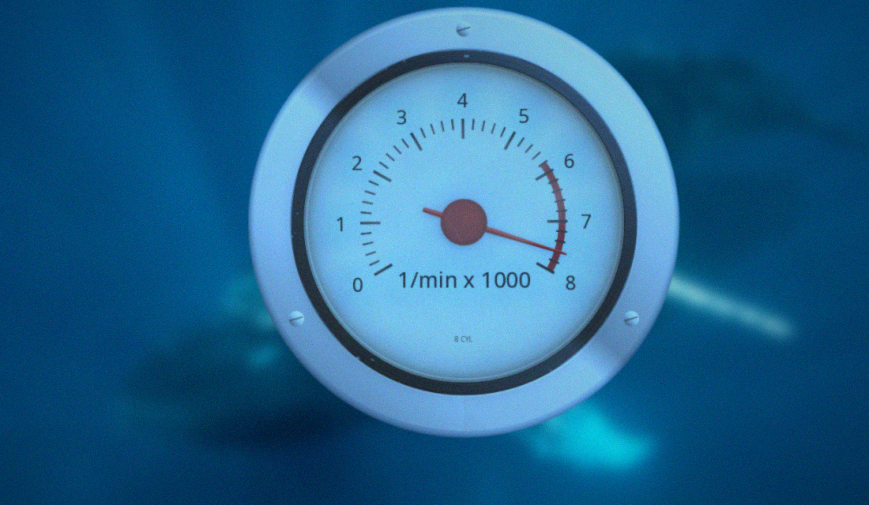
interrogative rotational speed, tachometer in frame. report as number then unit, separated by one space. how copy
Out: 7600 rpm
